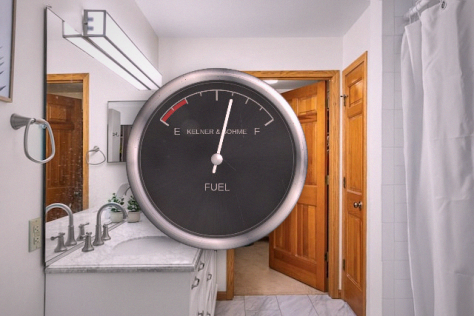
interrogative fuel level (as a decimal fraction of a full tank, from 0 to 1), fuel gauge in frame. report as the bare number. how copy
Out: 0.625
